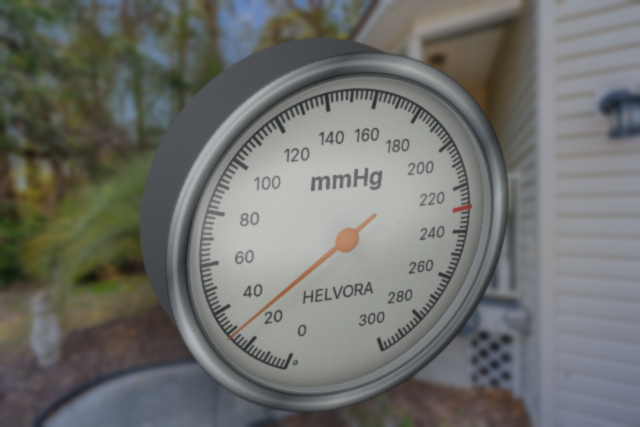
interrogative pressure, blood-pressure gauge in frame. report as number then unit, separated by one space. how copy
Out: 30 mmHg
